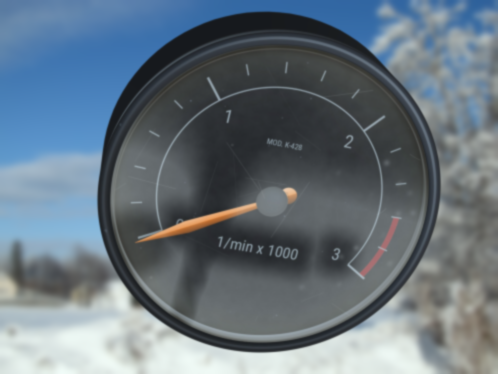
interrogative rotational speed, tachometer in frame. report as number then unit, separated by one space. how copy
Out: 0 rpm
